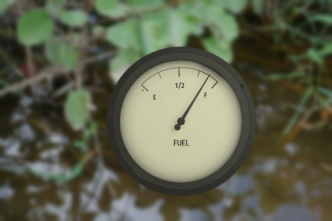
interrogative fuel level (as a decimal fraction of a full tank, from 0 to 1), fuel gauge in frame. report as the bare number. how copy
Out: 0.875
